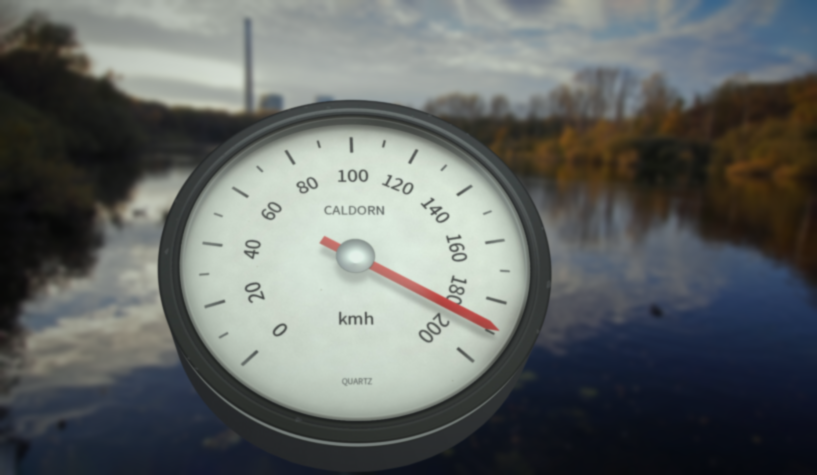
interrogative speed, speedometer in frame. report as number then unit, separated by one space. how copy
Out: 190 km/h
